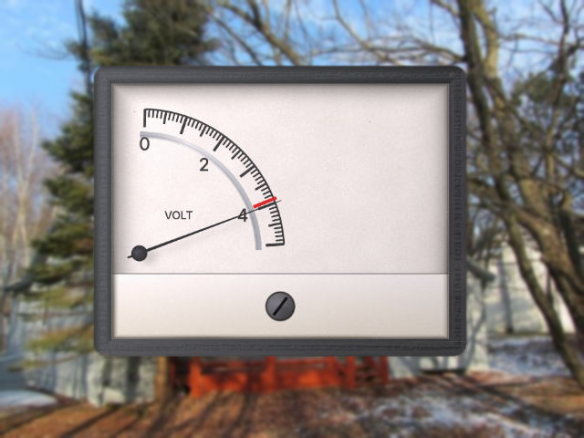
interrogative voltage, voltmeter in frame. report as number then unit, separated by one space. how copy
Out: 4 V
